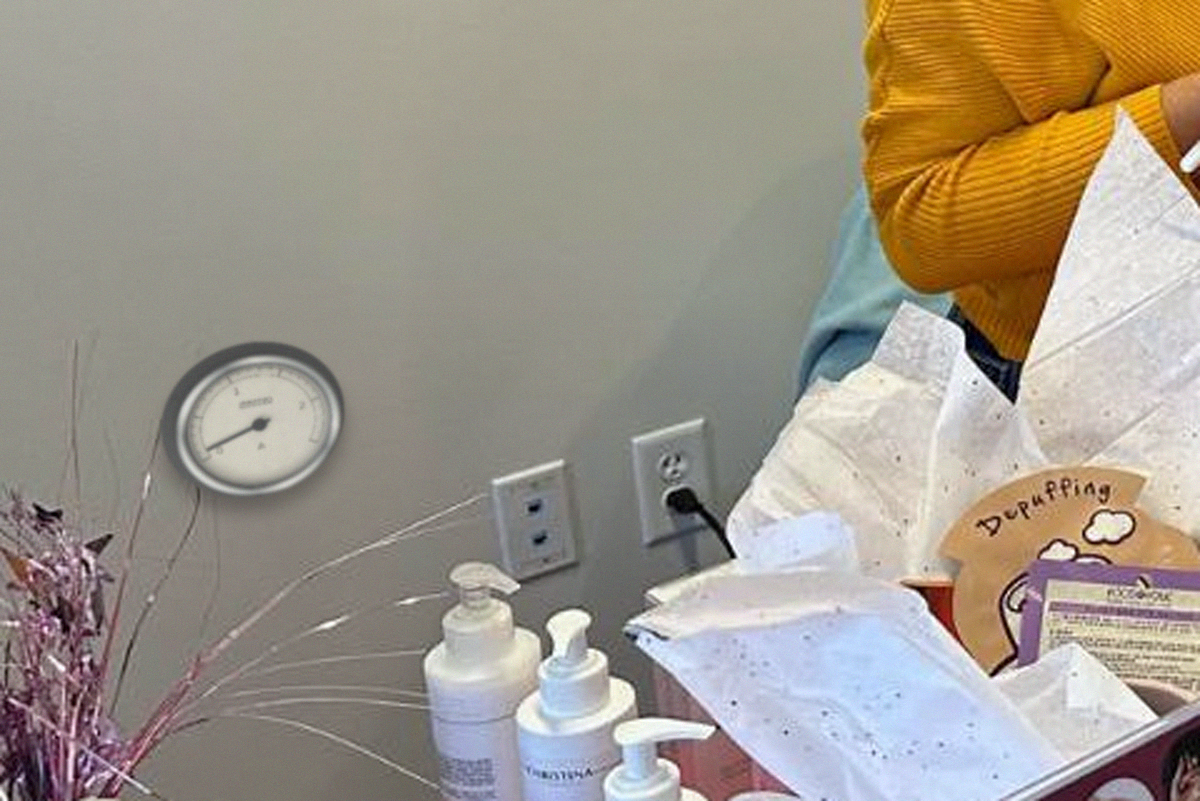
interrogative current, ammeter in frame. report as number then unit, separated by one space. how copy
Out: 0.1 A
